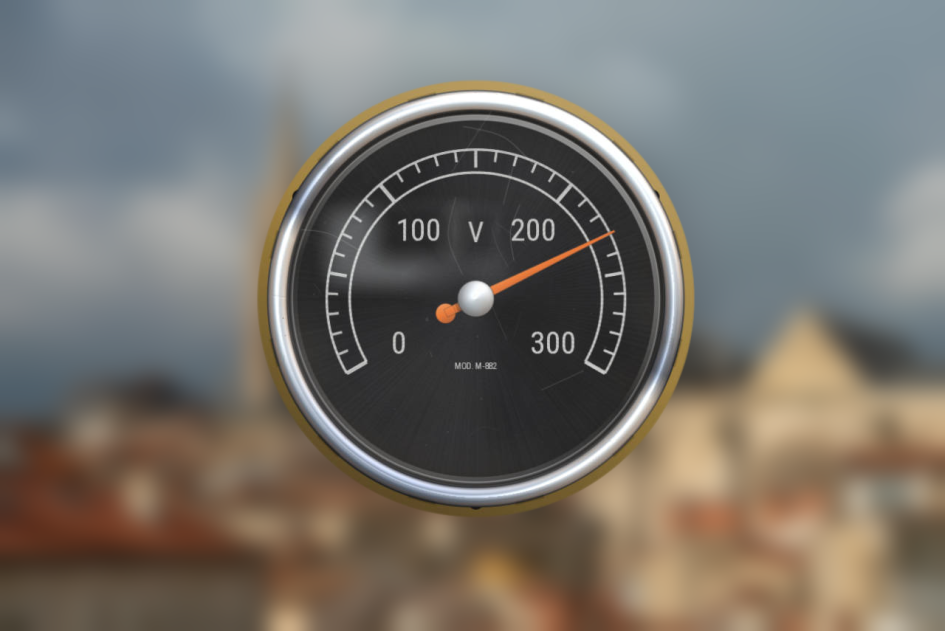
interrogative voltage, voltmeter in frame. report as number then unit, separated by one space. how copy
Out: 230 V
